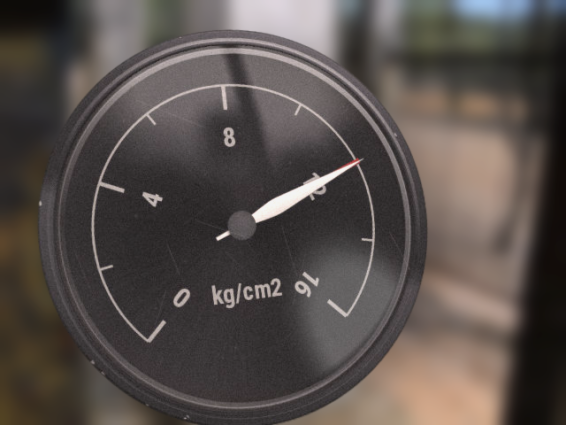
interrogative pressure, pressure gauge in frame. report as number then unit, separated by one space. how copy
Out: 12 kg/cm²
